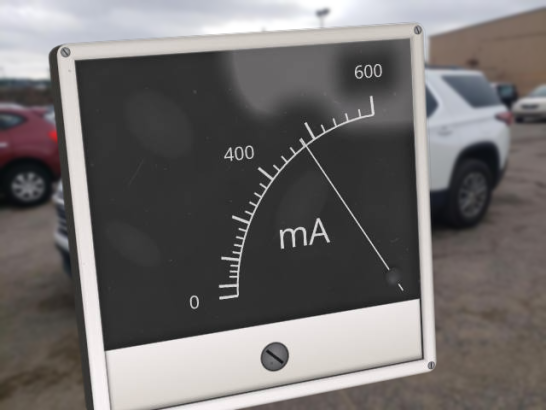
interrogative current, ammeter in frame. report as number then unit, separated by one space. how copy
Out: 480 mA
